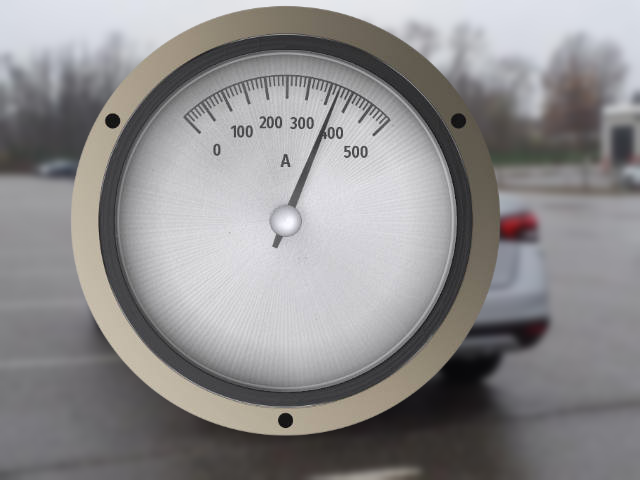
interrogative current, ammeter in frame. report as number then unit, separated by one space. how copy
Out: 370 A
